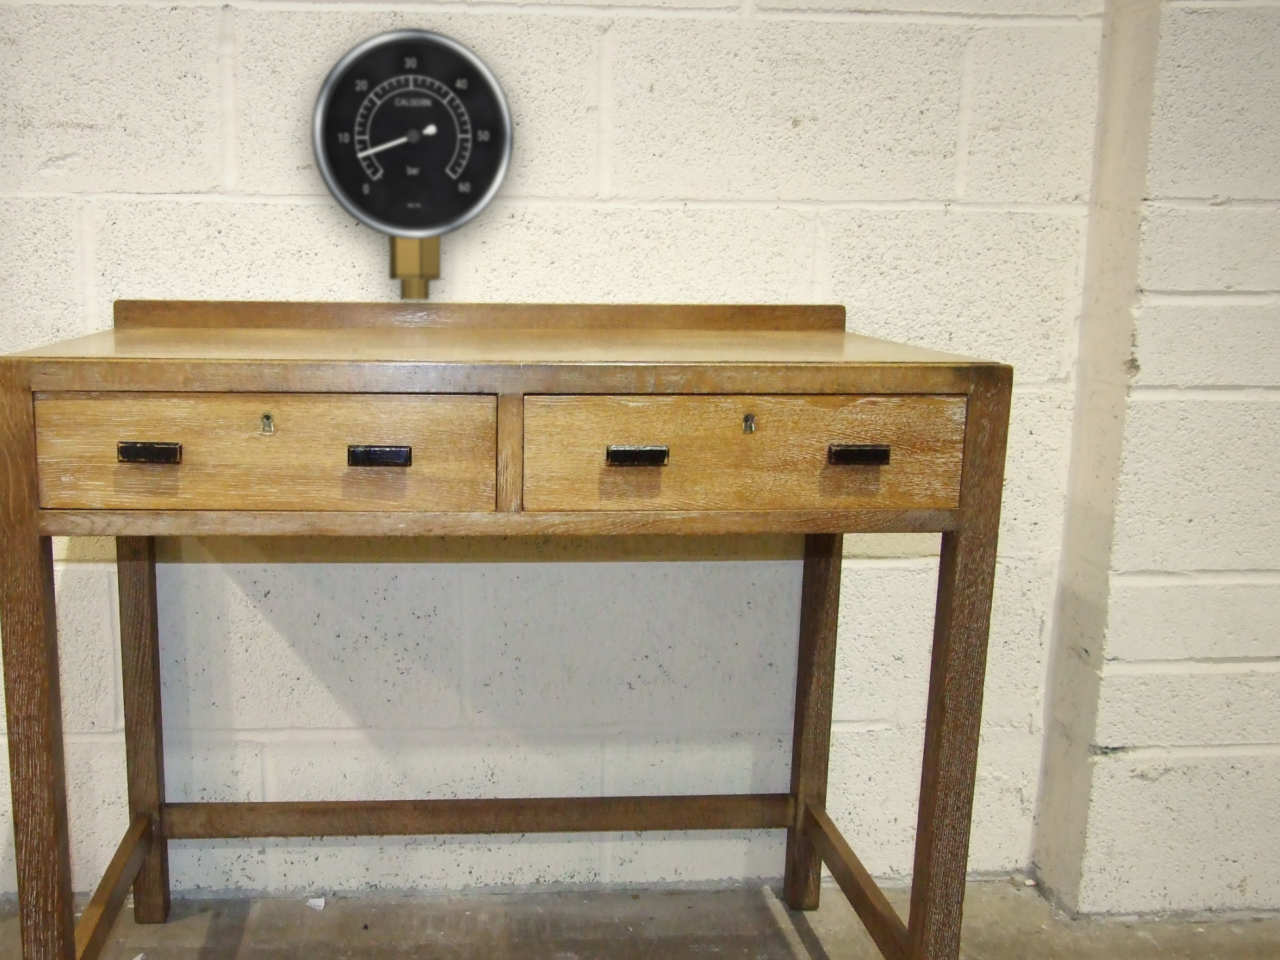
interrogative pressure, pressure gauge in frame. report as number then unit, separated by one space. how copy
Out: 6 bar
